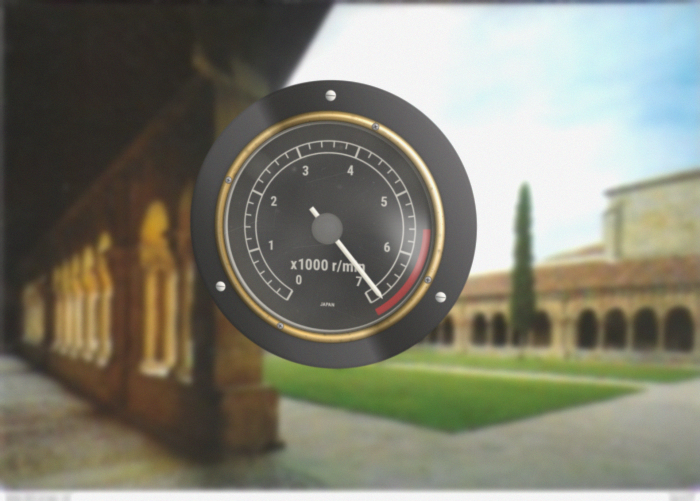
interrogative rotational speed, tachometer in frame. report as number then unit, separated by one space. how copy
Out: 6800 rpm
